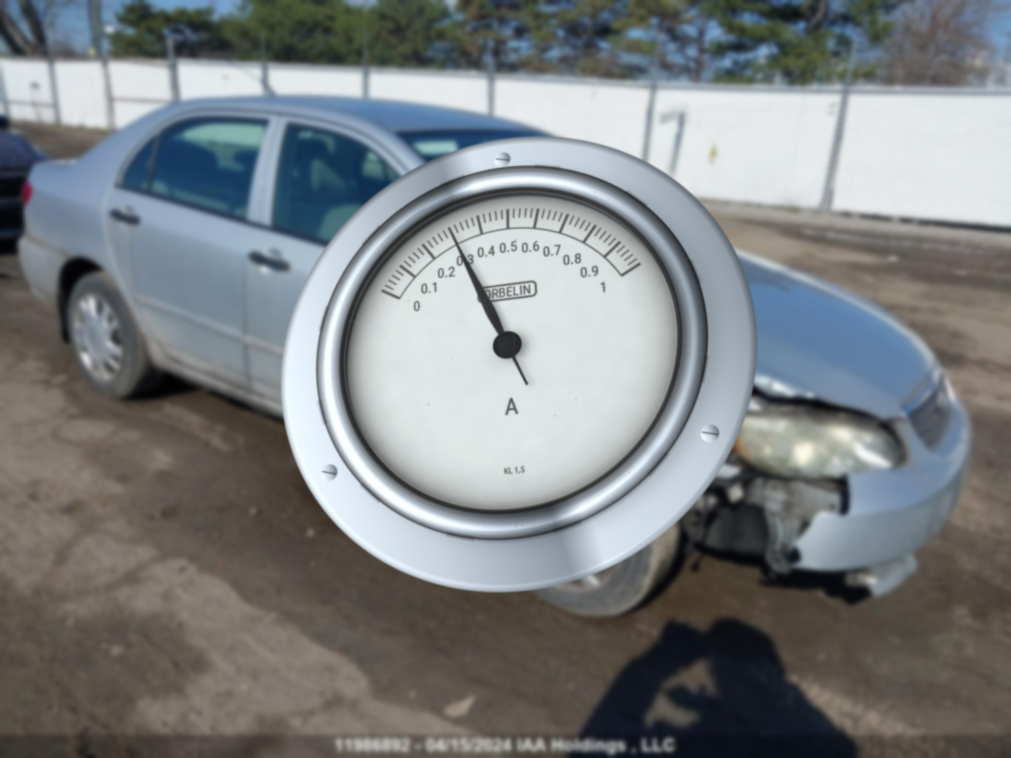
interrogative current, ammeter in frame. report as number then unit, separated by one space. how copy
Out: 0.3 A
